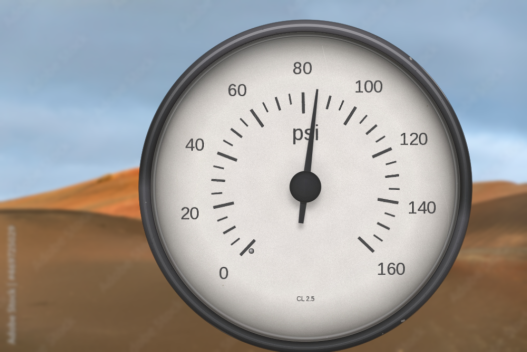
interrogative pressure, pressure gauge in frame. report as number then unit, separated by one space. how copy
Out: 85 psi
